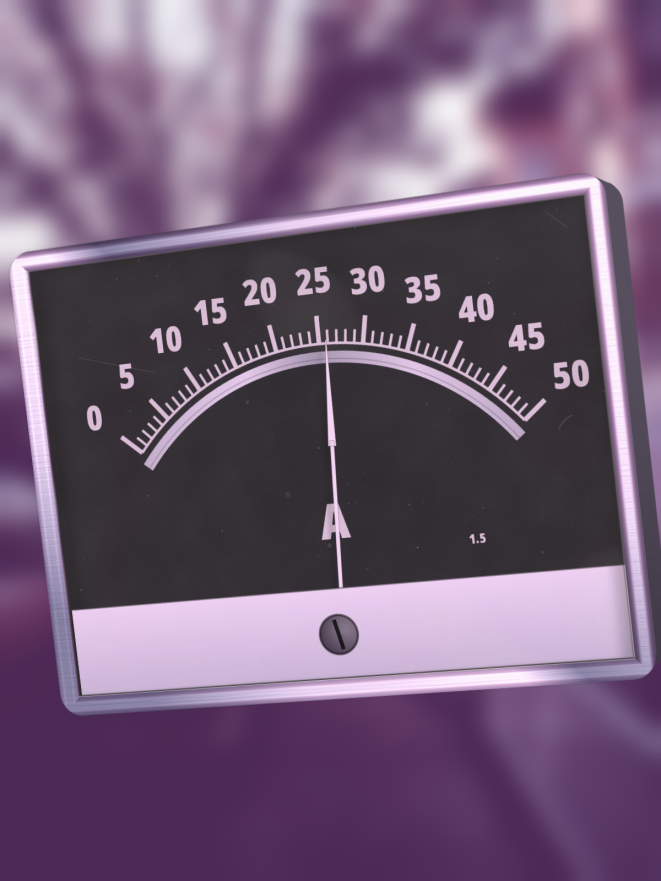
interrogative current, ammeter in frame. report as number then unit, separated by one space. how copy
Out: 26 A
